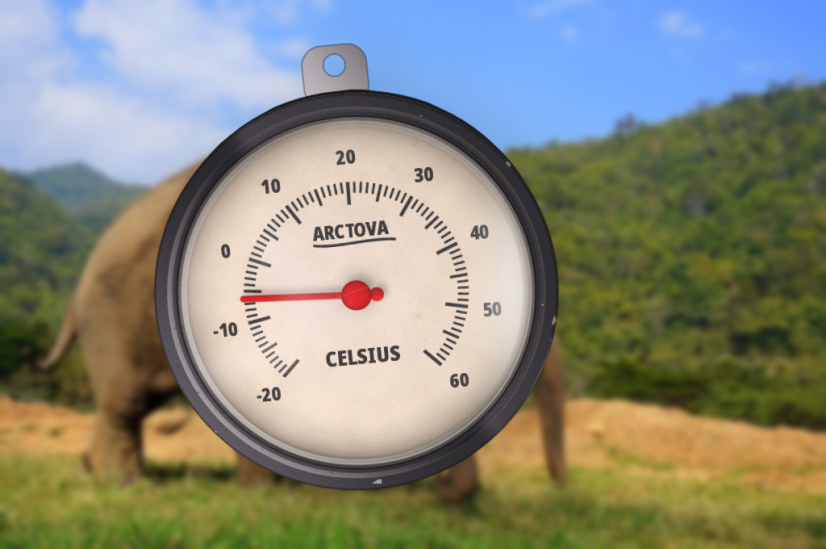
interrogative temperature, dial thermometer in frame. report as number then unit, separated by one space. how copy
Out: -6 °C
